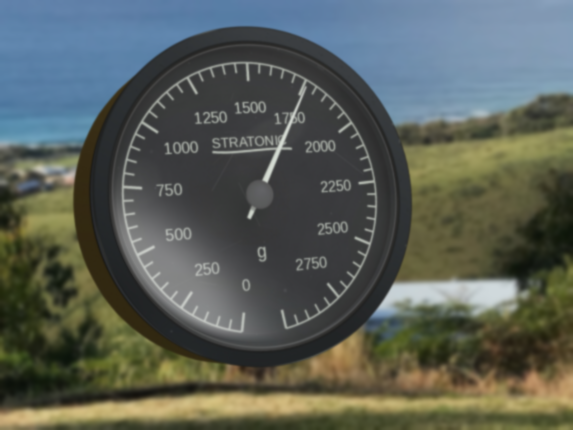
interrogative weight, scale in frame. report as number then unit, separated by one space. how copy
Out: 1750 g
